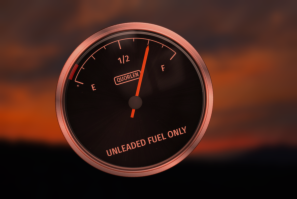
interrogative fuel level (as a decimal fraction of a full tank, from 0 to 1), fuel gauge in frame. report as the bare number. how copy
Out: 0.75
